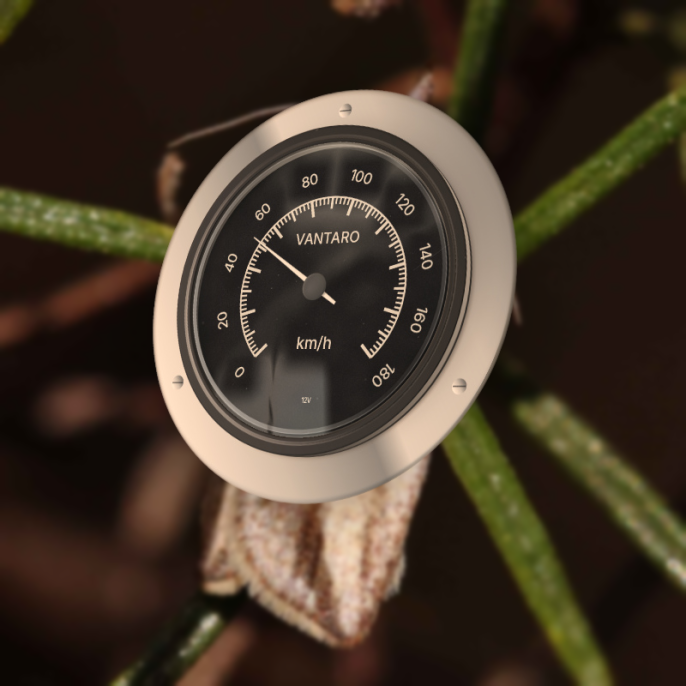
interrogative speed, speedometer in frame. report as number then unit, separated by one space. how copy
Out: 52 km/h
